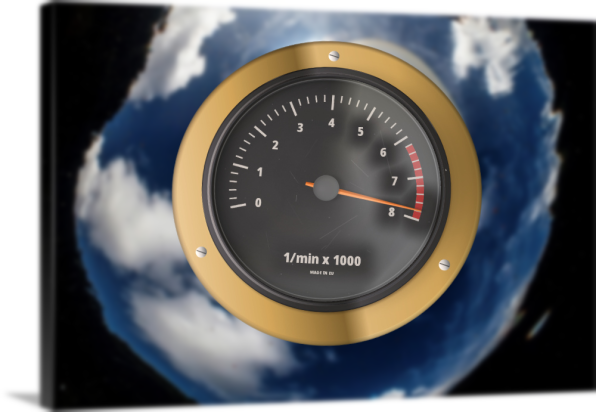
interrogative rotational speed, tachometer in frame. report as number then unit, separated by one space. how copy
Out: 7800 rpm
